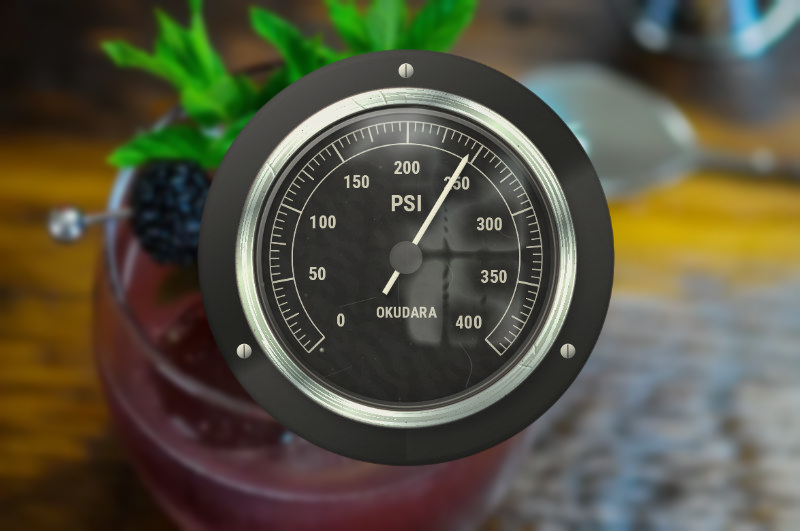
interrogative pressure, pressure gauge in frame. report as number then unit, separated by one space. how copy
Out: 245 psi
